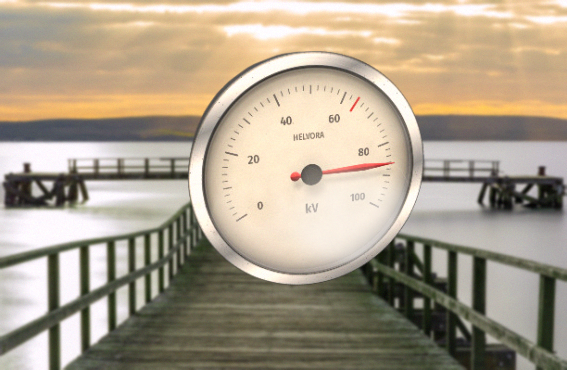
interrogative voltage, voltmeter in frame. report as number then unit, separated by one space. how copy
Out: 86 kV
